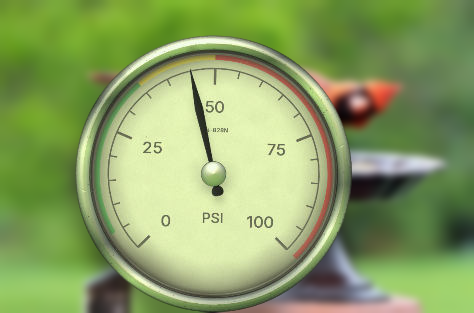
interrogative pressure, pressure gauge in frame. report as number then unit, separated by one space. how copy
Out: 45 psi
